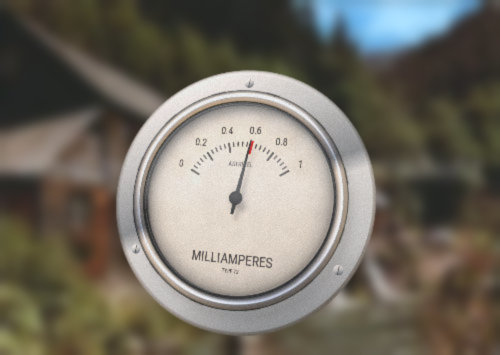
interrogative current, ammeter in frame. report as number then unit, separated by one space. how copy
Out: 0.6 mA
